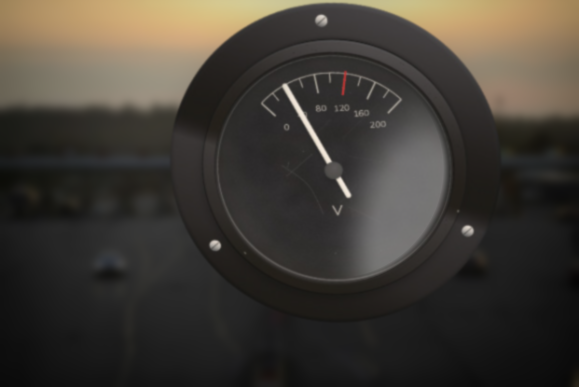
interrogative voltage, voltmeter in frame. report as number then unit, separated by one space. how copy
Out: 40 V
